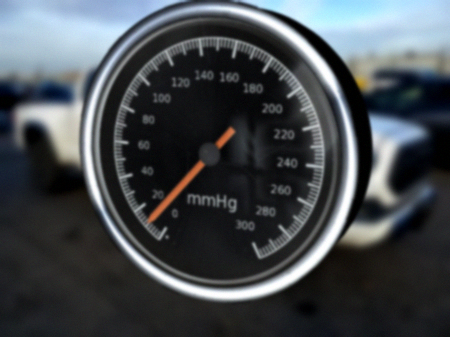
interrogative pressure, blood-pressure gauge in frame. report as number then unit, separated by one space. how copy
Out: 10 mmHg
